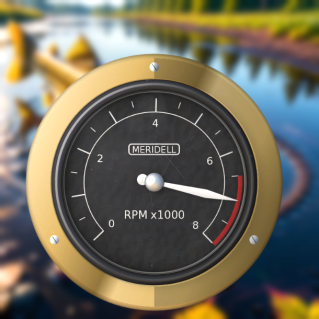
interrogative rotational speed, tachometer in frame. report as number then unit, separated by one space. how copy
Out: 7000 rpm
